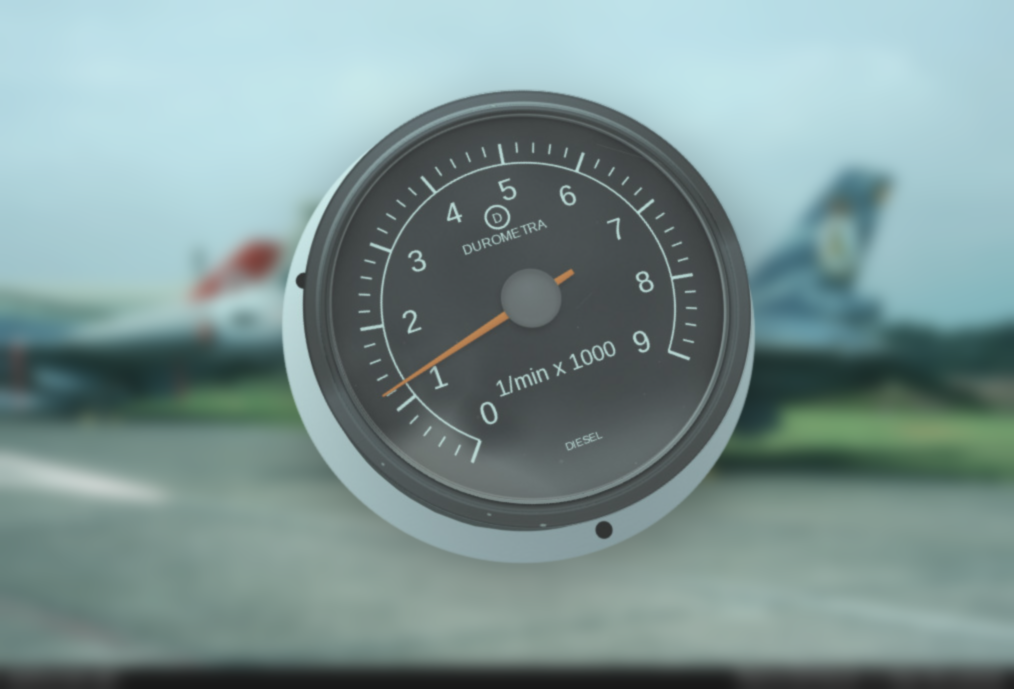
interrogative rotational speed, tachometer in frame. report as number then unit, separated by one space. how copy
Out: 1200 rpm
